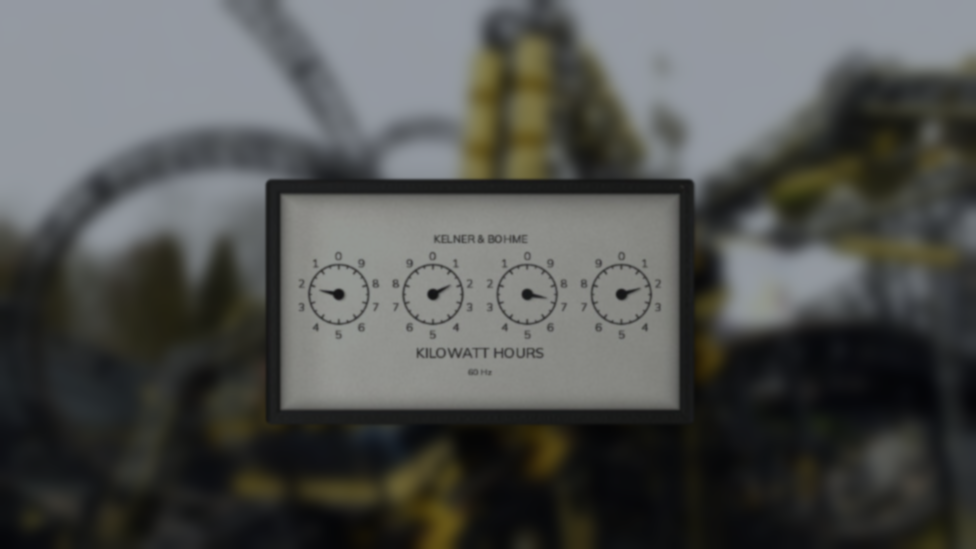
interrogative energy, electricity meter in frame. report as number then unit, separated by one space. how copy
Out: 2172 kWh
